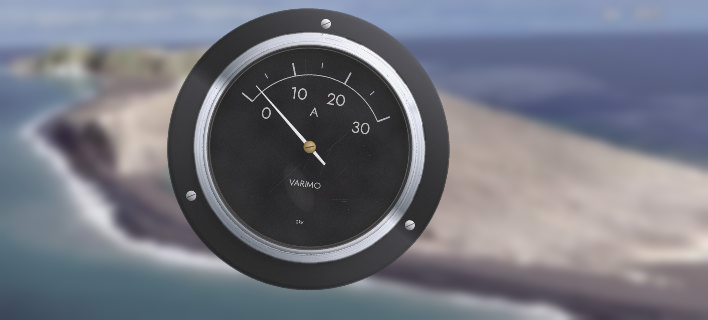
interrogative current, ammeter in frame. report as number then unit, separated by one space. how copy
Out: 2.5 A
